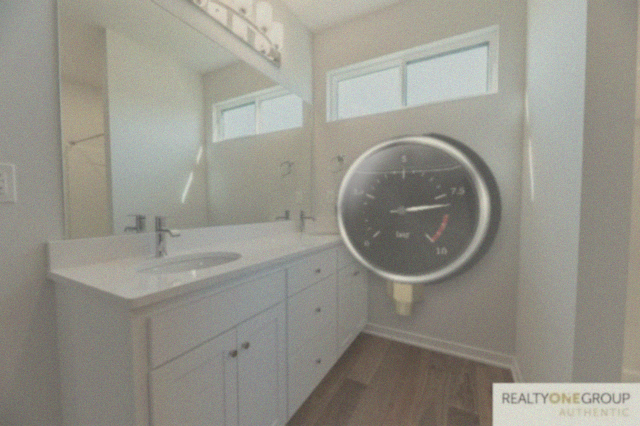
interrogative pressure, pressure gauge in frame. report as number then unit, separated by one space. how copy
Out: 8 bar
